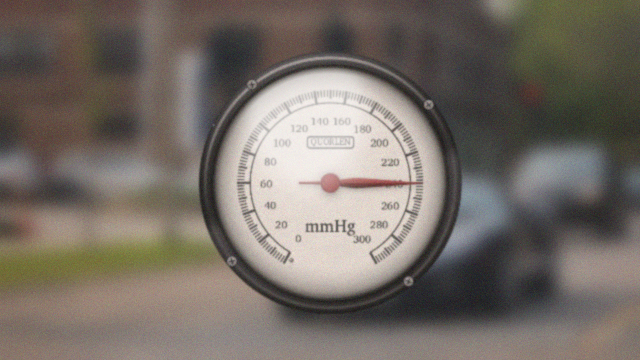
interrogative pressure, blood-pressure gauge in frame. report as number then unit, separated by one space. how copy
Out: 240 mmHg
